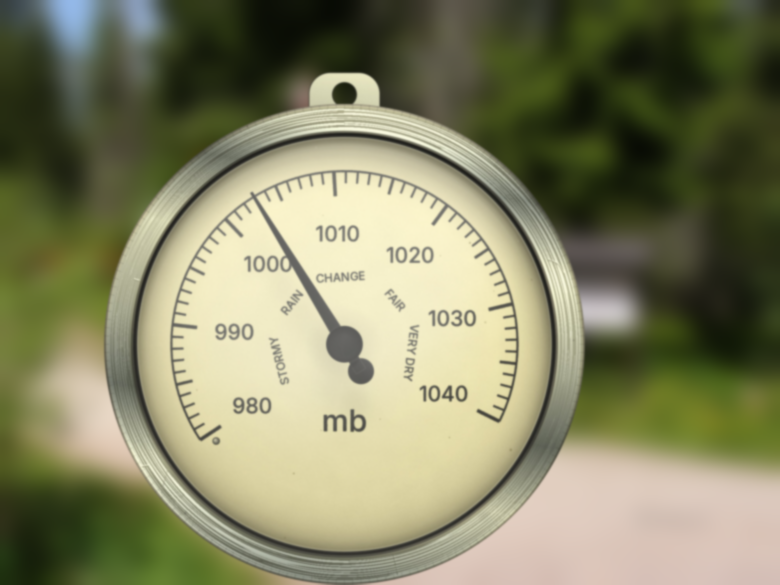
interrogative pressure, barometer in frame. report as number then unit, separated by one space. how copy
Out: 1003 mbar
